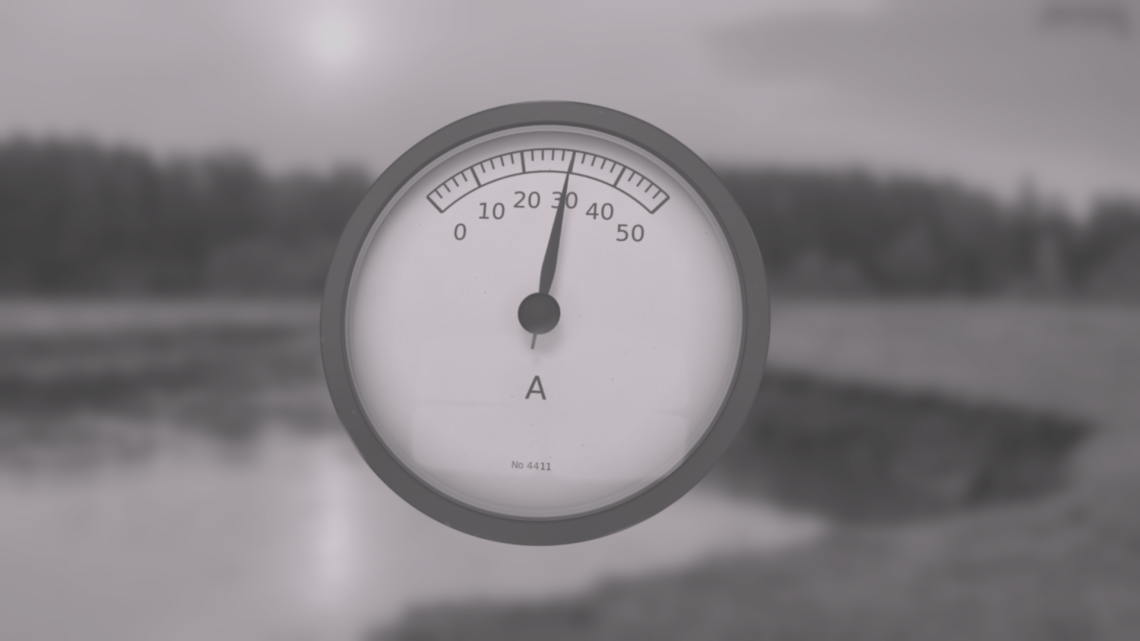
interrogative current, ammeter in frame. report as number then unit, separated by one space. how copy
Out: 30 A
